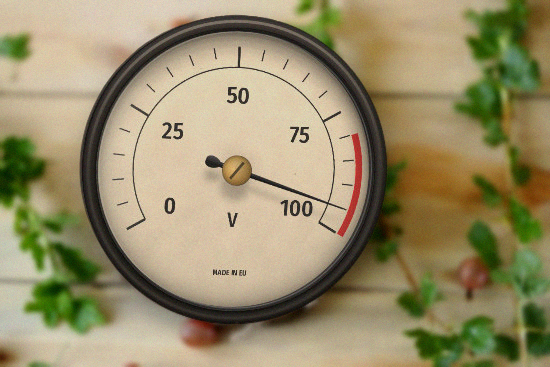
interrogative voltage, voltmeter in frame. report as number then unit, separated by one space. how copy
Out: 95 V
